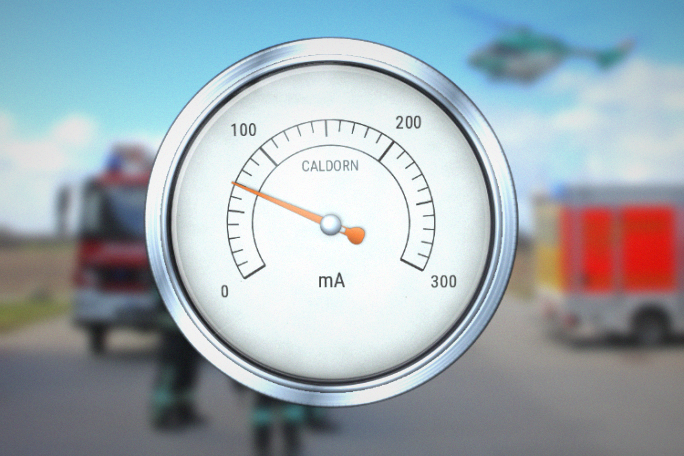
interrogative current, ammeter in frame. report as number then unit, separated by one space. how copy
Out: 70 mA
